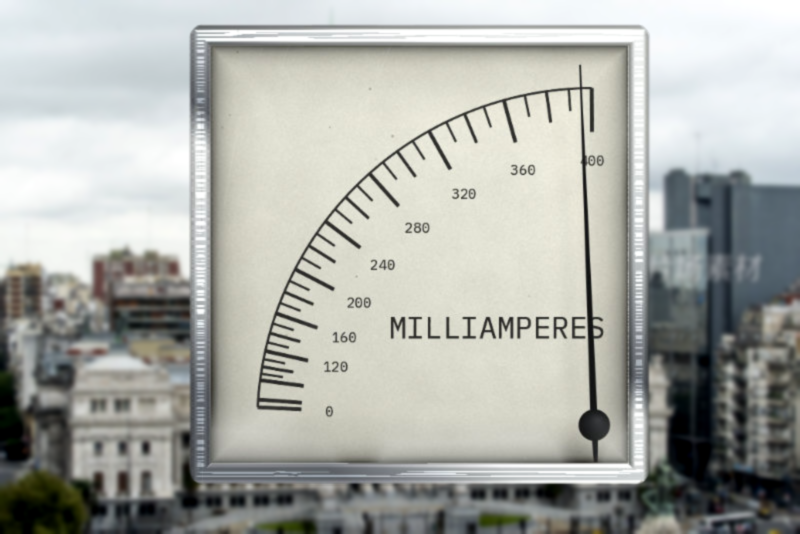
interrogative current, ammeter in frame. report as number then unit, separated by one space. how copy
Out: 395 mA
